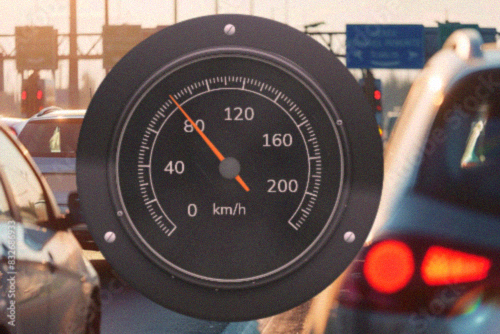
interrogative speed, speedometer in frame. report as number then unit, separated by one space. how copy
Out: 80 km/h
